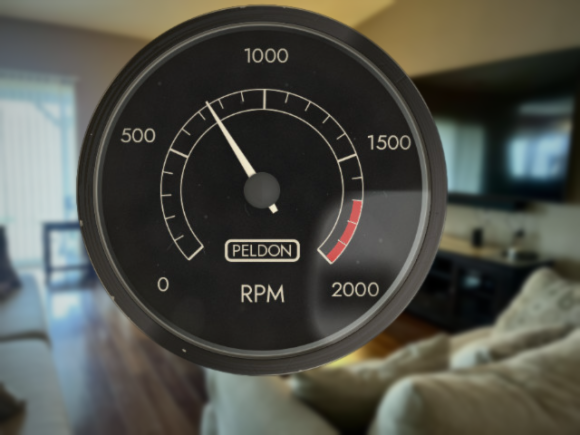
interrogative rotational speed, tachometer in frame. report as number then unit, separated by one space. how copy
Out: 750 rpm
